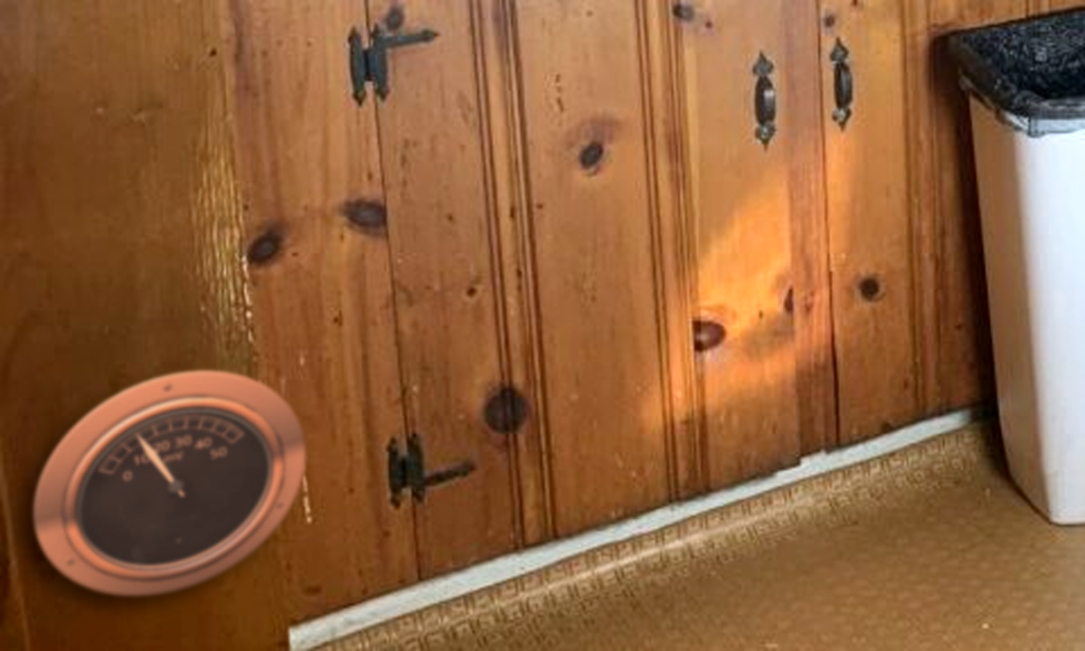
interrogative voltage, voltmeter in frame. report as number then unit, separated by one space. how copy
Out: 15 mV
